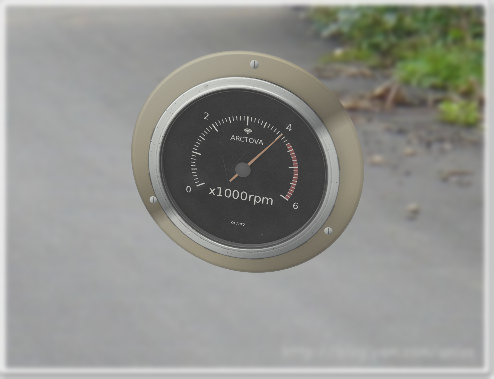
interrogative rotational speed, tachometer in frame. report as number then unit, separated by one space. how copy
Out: 4000 rpm
